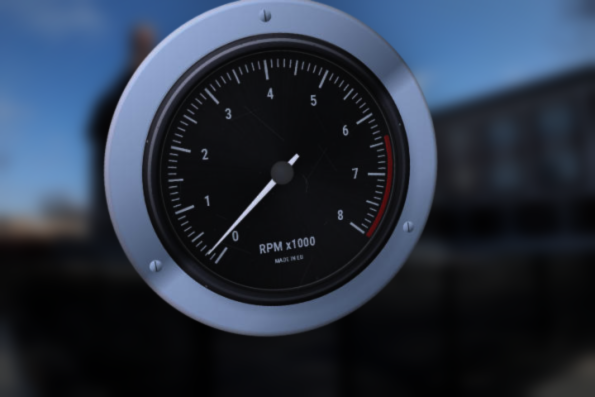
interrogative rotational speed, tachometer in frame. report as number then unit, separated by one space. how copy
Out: 200 rpm
